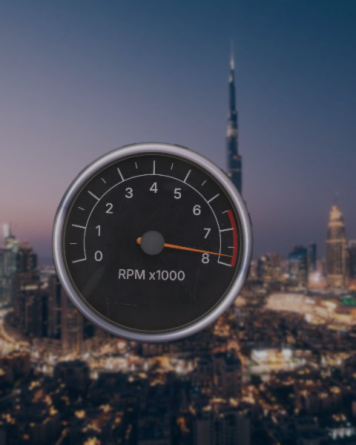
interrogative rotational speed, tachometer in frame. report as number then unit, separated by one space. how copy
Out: 7750 rpm
